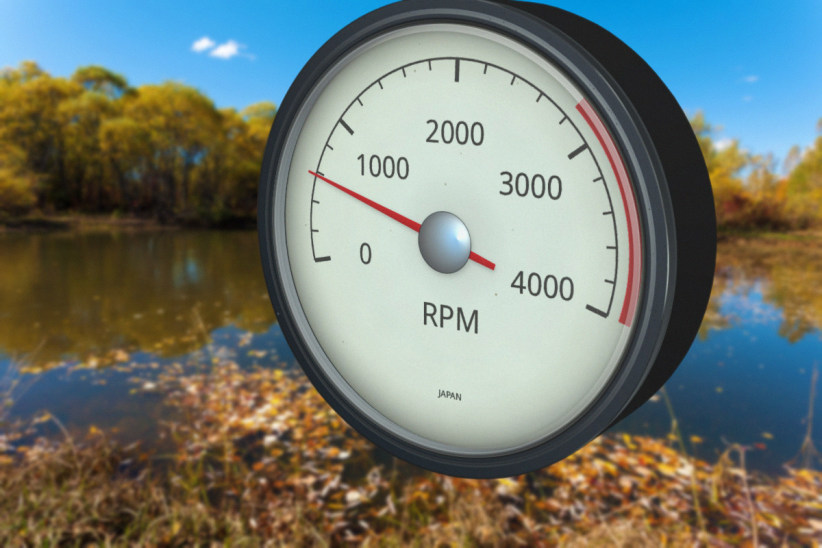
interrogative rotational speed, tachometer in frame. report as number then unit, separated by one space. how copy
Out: 600 rpm
